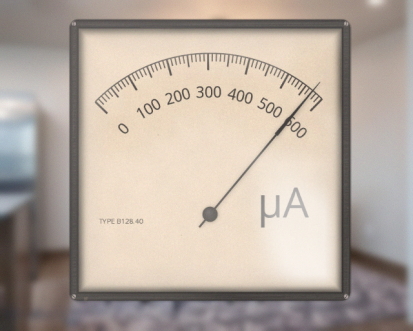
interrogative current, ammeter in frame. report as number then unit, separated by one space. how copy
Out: 570 µA
